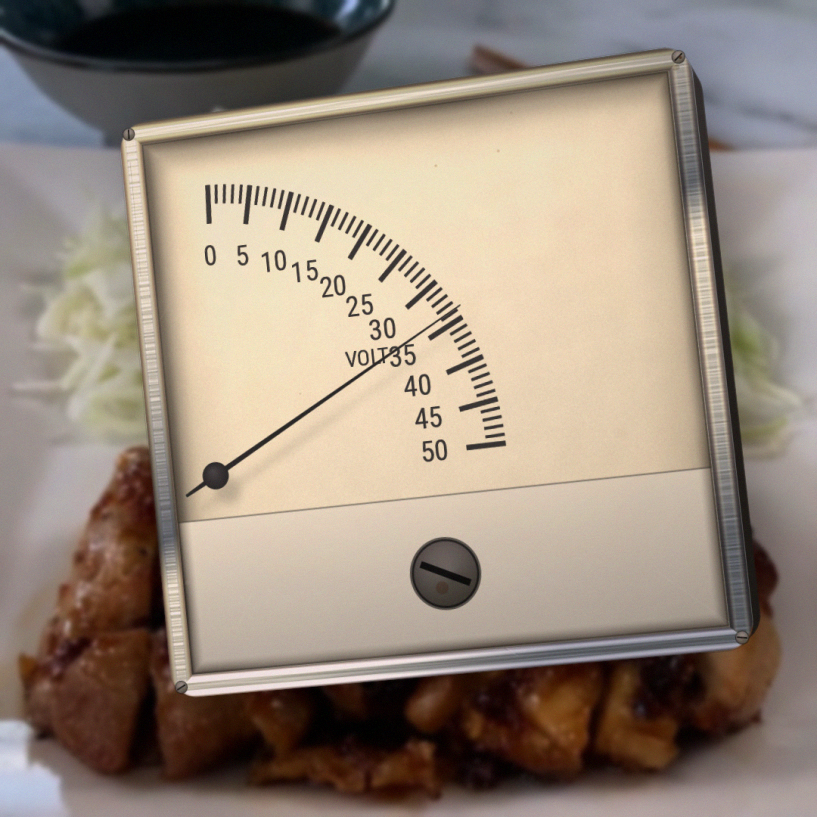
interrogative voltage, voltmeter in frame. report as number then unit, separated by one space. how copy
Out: 34 V
